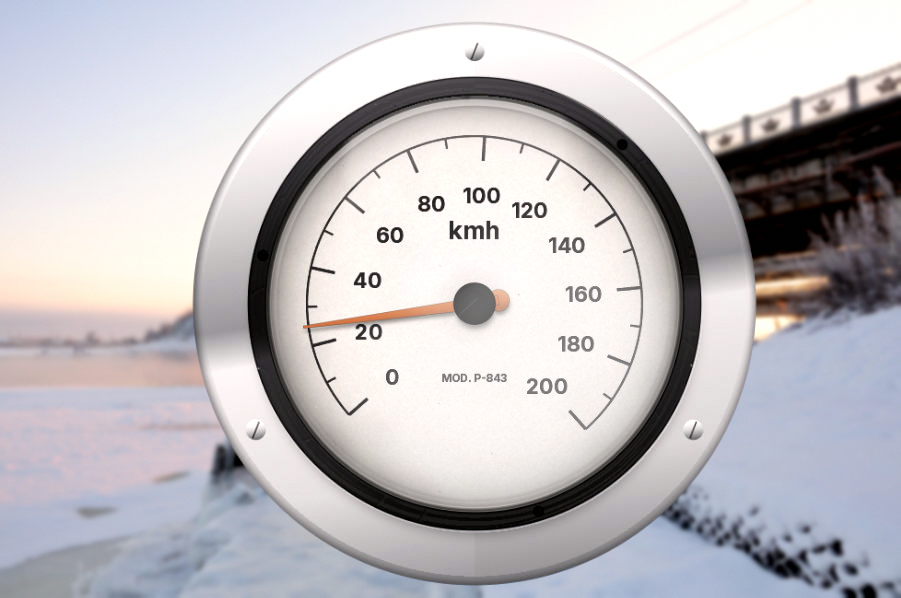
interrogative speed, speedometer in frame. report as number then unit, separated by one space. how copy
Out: 25 km/h
